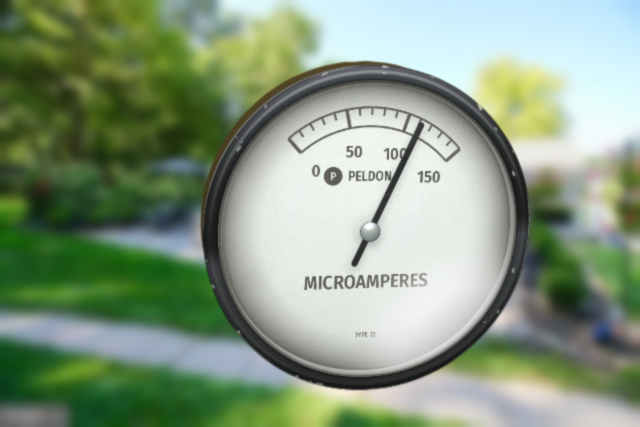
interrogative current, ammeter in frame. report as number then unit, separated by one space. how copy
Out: 110 µA
